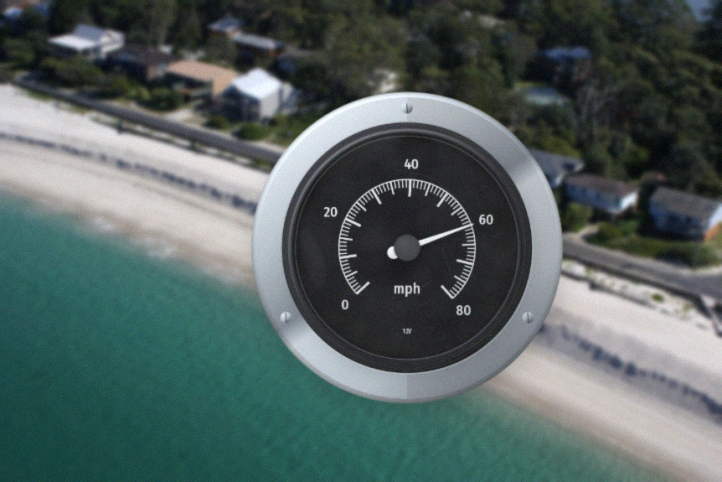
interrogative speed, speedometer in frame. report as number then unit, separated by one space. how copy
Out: 60 mph
